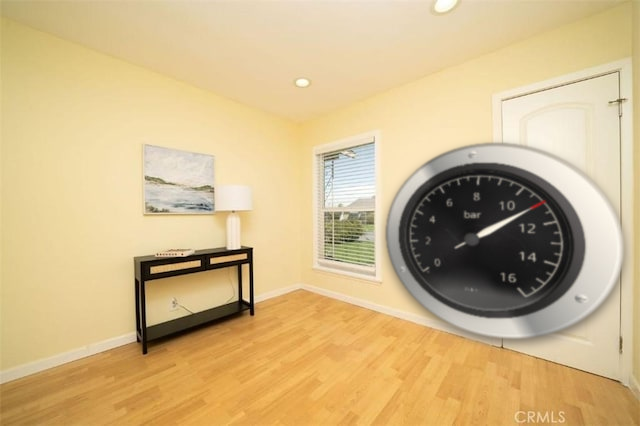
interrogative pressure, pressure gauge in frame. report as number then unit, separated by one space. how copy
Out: 11 bar
